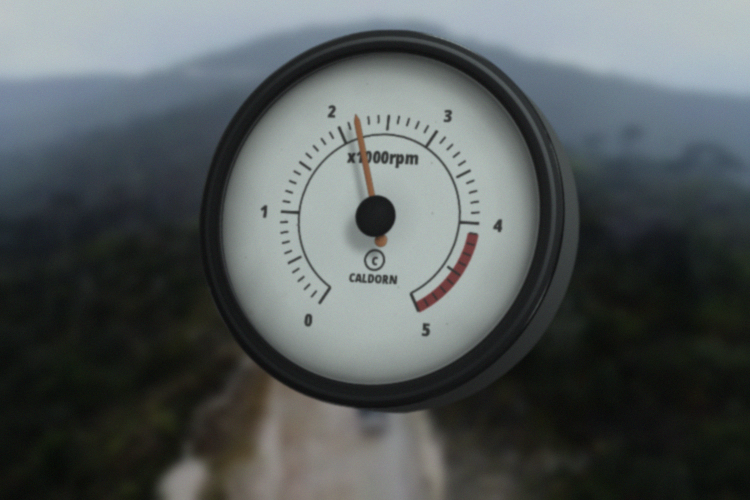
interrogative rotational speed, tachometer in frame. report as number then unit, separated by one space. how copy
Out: 2200 rpm
